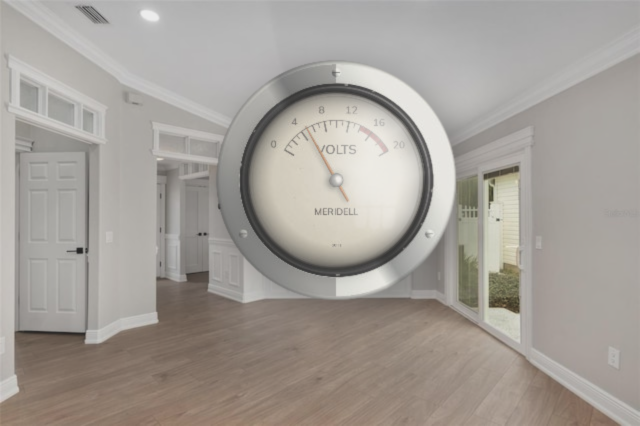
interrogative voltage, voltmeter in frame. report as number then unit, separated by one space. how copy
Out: 5 V
